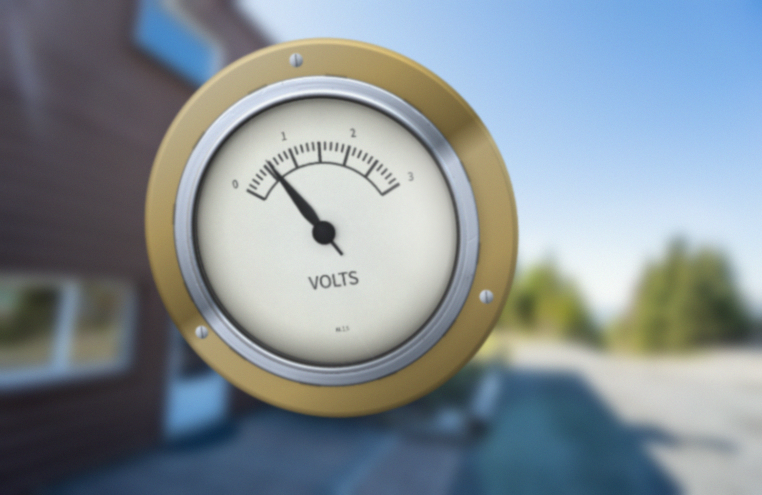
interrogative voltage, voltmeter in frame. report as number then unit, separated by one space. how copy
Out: 0.6 V
